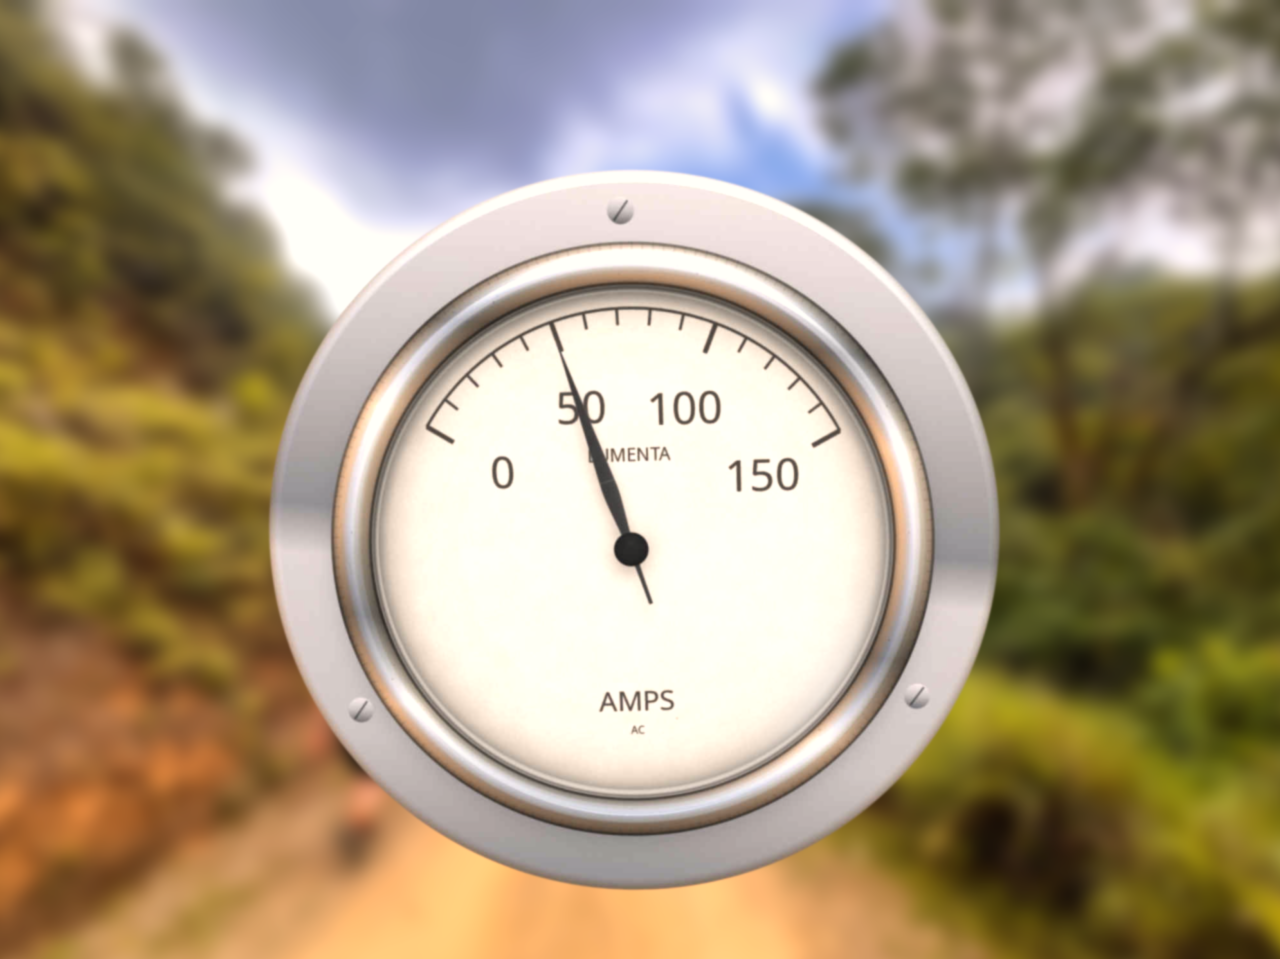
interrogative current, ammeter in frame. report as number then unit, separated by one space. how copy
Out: 50 A
